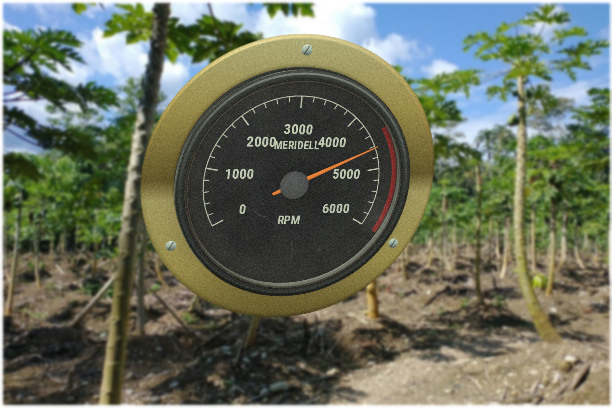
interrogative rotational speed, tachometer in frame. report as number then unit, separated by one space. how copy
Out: 4600 rpm
